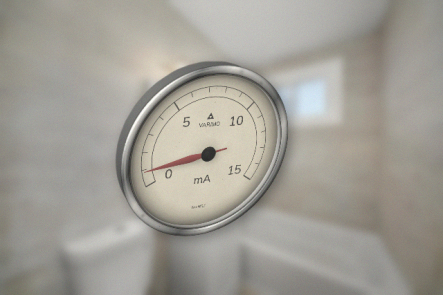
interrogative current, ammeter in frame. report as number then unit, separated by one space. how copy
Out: 1 mA
